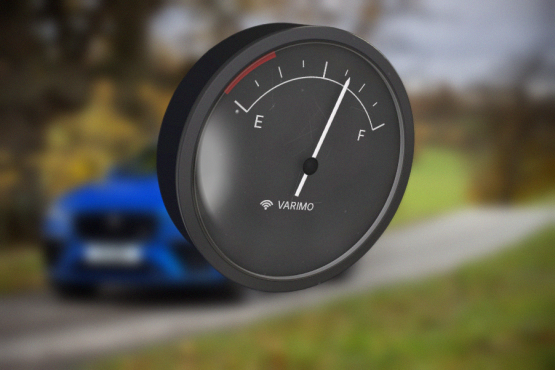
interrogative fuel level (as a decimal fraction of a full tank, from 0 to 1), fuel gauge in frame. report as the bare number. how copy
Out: 0.625
